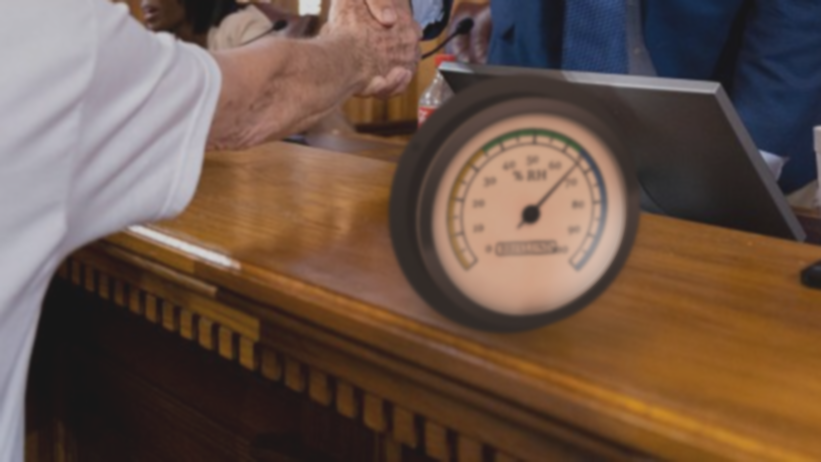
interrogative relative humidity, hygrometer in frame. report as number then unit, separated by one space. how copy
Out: 65 %
